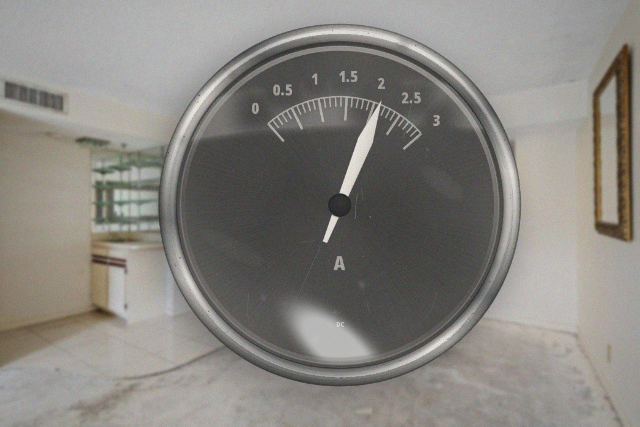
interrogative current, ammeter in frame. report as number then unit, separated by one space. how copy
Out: 2.1 A
